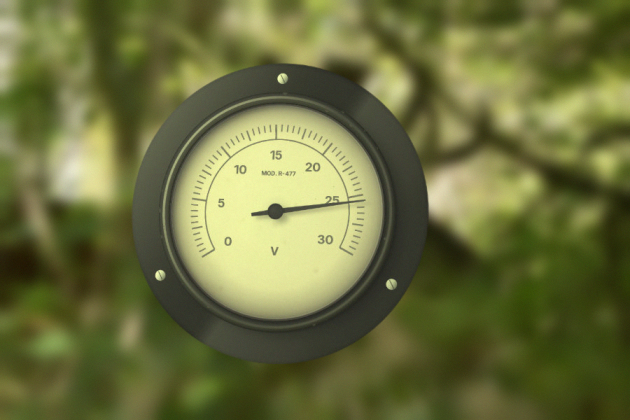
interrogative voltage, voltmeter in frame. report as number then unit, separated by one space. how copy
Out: 25.5 V
